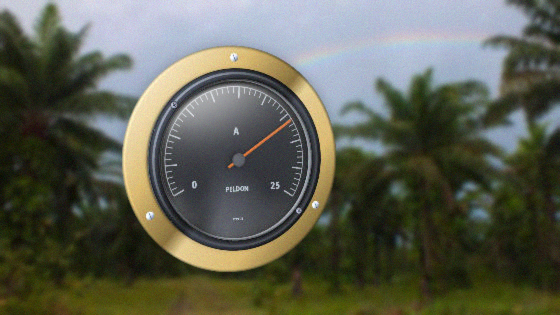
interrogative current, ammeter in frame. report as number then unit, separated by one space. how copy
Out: 18 A
